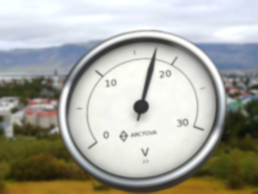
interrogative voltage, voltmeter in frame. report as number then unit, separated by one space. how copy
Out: 17.5 V
